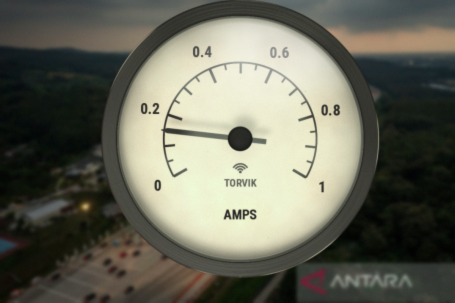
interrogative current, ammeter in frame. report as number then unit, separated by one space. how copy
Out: 0.15 A
